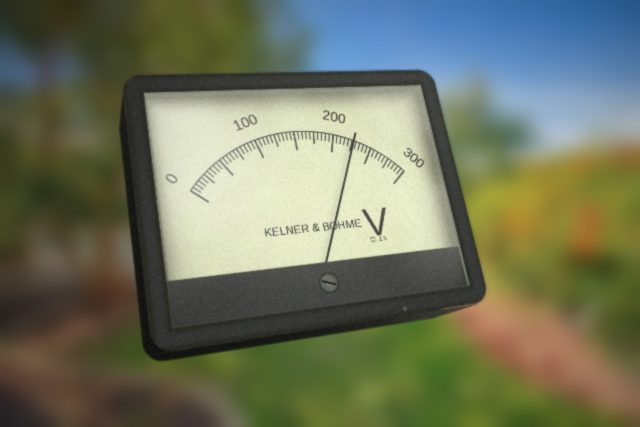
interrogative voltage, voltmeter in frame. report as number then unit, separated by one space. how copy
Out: 225 V
